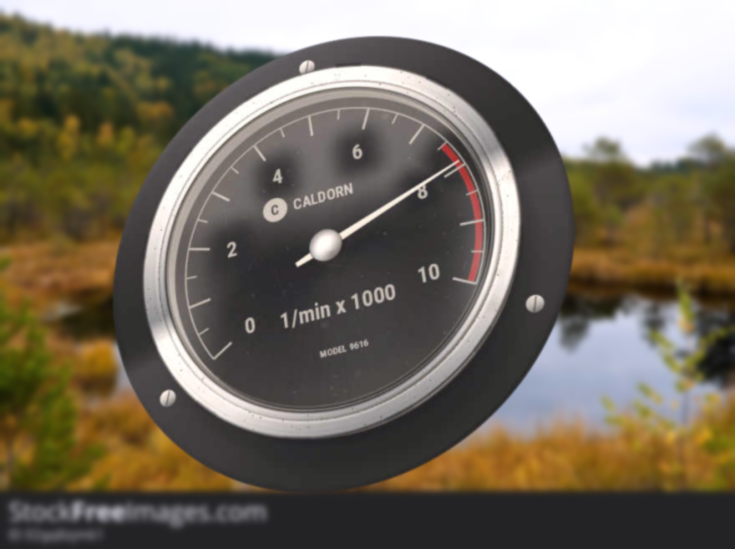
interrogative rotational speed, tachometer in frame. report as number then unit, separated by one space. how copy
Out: 8000 rpm
